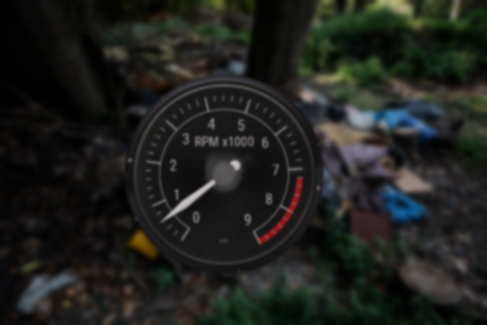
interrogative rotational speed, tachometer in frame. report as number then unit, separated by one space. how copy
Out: 600 rpm
